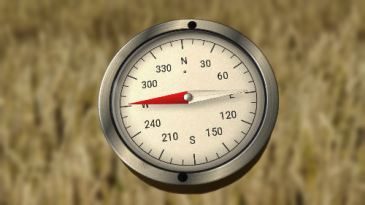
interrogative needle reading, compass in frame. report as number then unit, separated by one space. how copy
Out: 270 °
